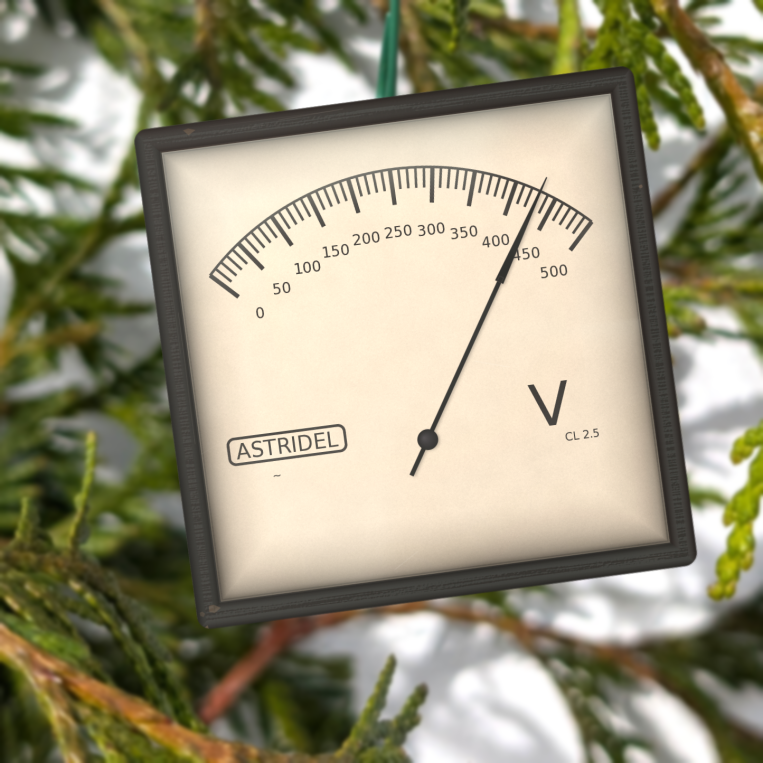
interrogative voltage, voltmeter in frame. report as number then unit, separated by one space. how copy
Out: 430 V
